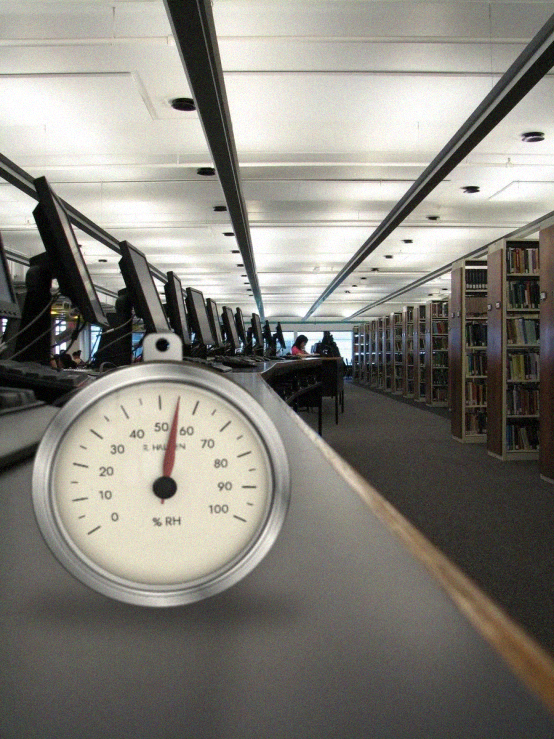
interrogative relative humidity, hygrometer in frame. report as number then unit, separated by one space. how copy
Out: 55 %
